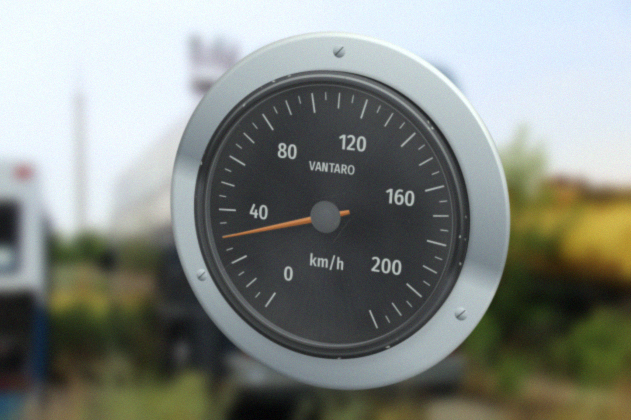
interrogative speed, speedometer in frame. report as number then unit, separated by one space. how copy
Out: 30 km/h
